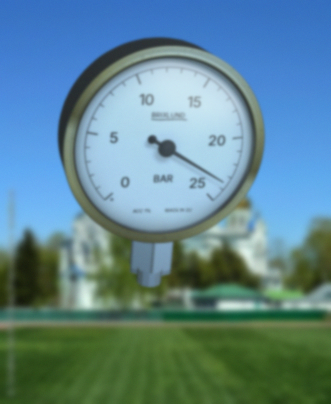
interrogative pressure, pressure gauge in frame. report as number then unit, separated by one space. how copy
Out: 23.5 bar
